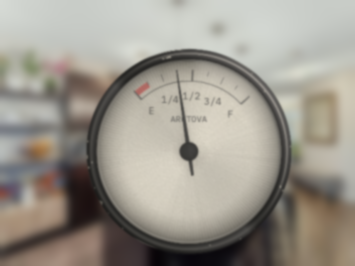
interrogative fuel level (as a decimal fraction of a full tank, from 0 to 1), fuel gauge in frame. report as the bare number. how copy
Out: 0.375
